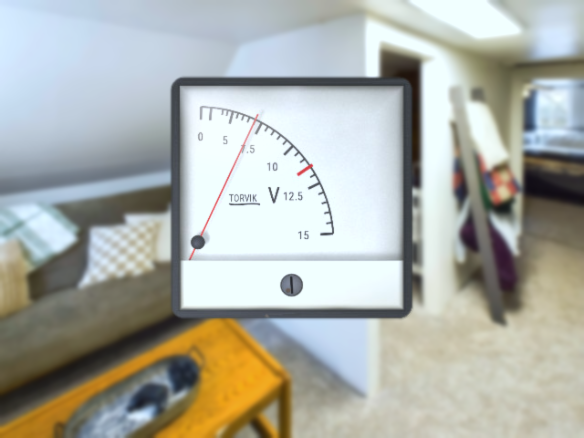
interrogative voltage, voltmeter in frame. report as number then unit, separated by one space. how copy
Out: 7 V
